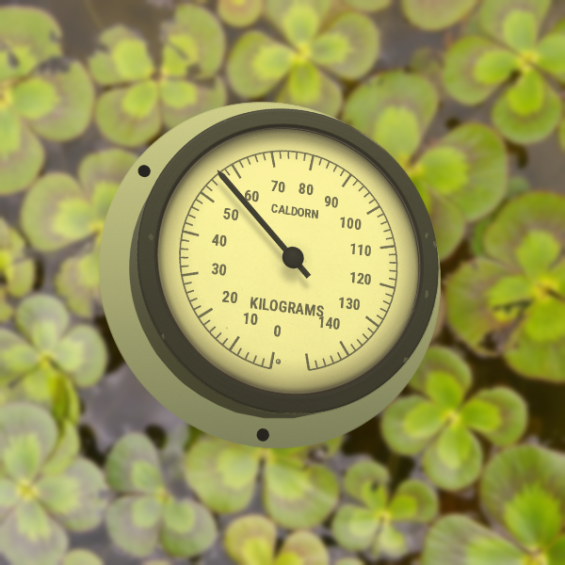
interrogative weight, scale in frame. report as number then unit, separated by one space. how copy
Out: 56 kg
